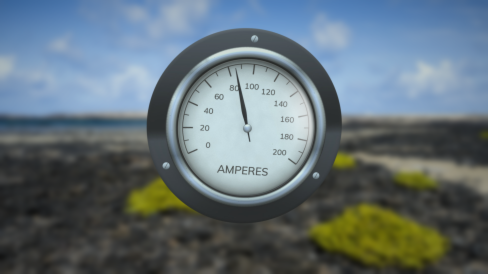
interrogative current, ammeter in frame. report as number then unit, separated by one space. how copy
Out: 85 A
